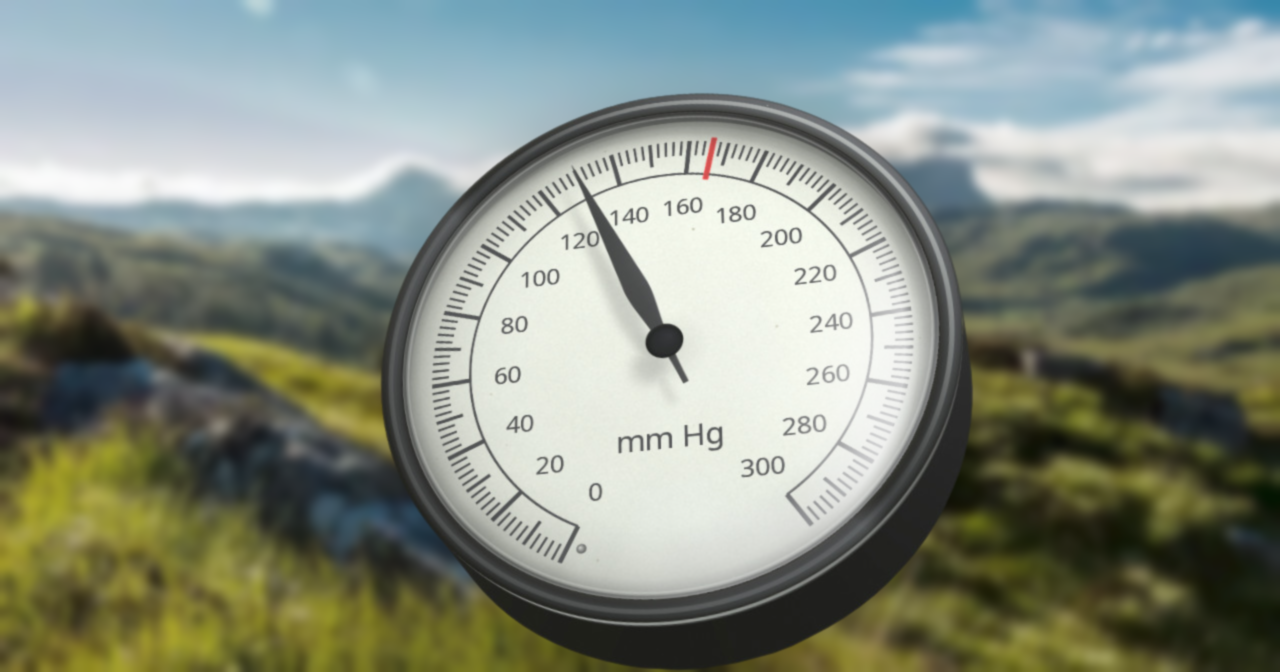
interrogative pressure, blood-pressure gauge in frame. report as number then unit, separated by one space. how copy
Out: 130 mmHg
